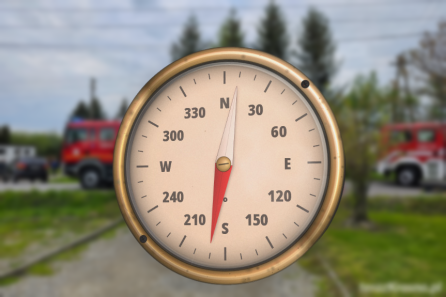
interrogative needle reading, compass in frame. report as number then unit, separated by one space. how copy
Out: 190 °
